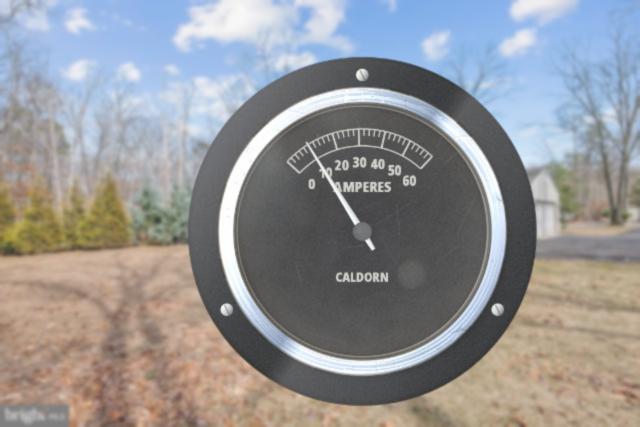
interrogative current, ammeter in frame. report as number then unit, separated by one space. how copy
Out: 10 A
